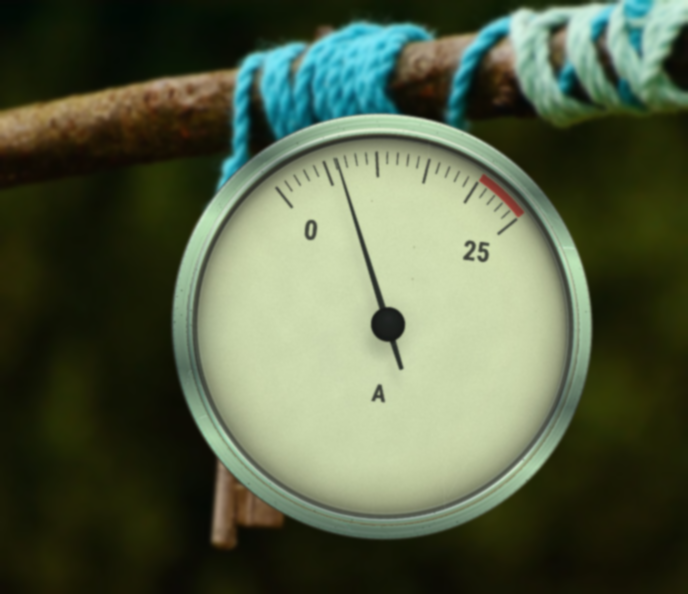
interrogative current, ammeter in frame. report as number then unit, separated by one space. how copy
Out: 6 A
